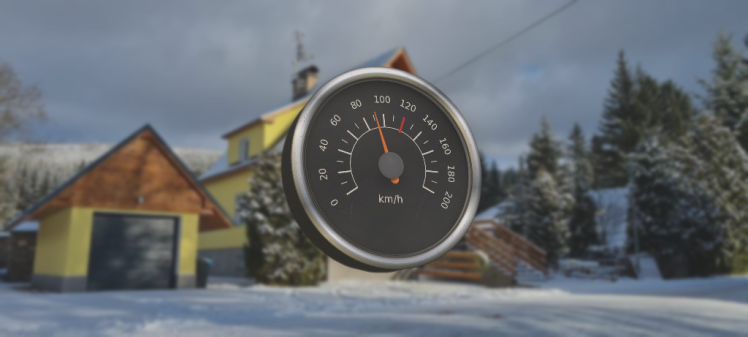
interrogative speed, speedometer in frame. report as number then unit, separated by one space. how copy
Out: 90 km/h
